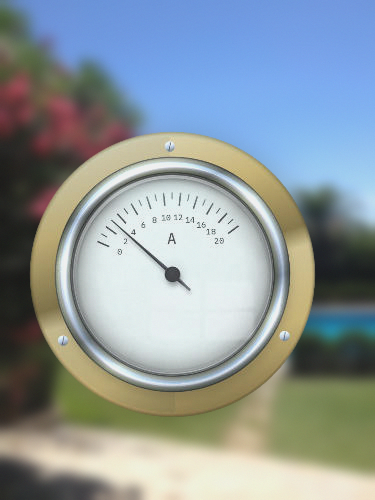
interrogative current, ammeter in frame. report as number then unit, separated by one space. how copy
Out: 3 A
